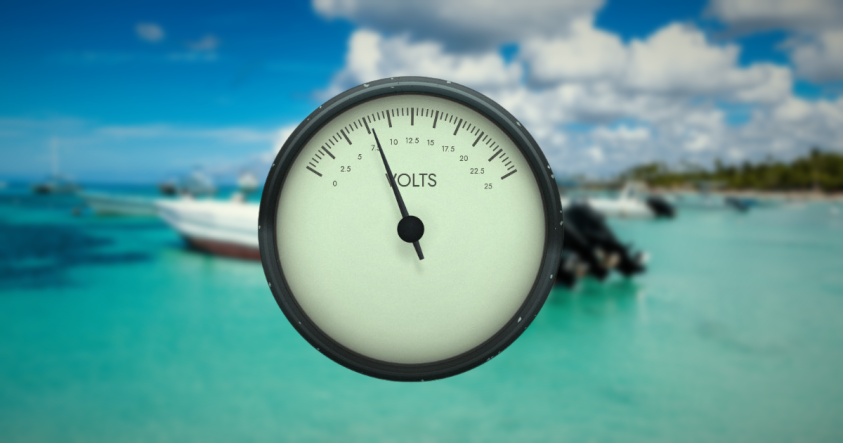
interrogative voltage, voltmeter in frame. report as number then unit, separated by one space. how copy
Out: 8 V
